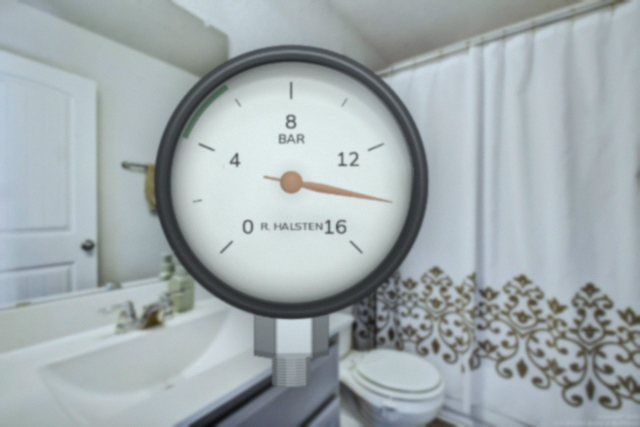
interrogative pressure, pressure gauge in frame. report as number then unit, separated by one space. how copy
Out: 14 bar
